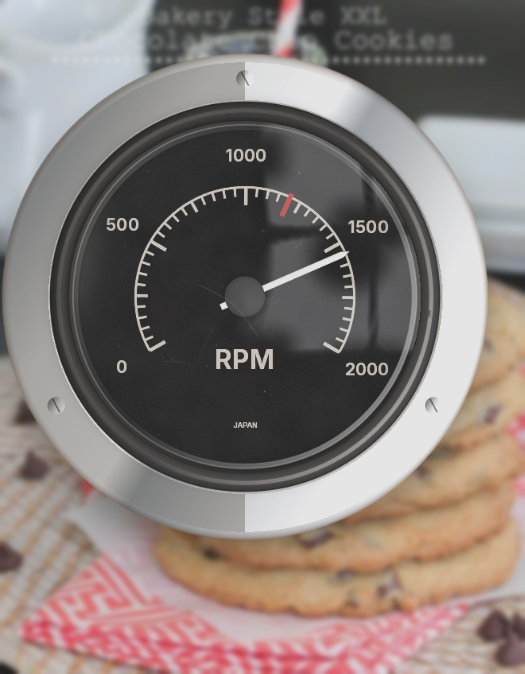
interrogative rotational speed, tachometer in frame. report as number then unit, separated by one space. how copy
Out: 1550 rpm
